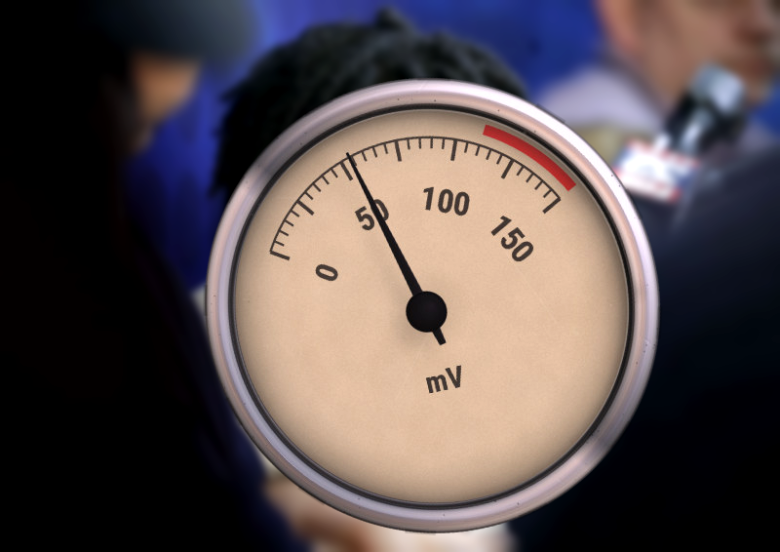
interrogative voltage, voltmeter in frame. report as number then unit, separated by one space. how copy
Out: 55 mV
